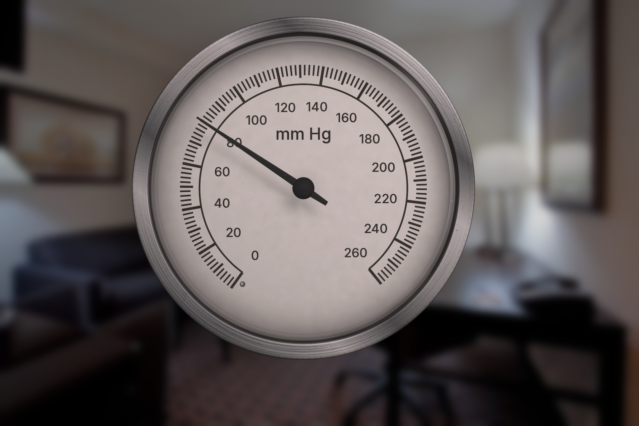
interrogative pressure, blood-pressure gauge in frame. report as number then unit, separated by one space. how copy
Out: 80 mmHg
